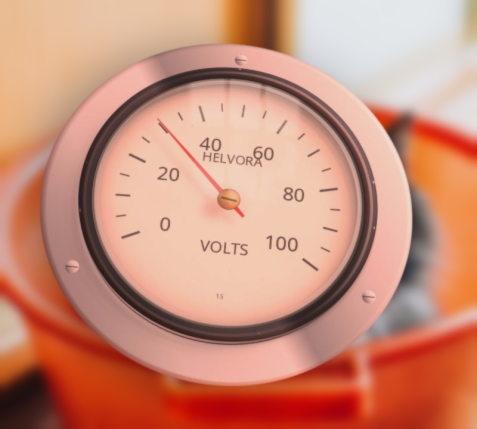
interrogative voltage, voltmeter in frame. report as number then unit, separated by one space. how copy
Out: 30 V
